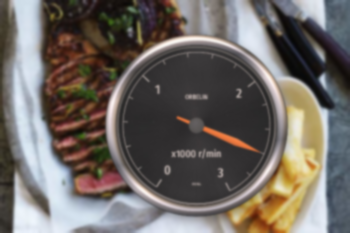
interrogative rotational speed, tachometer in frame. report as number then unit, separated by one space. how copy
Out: 2600 rpm
